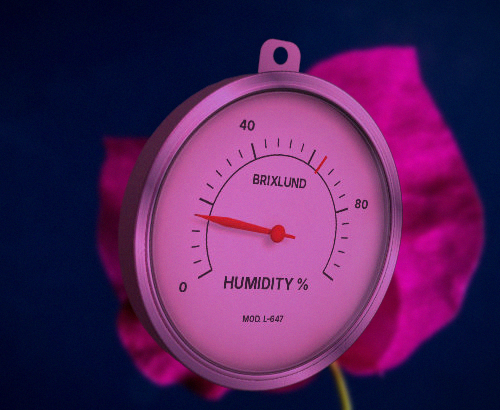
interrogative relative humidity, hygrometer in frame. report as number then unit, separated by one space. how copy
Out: 16 %
